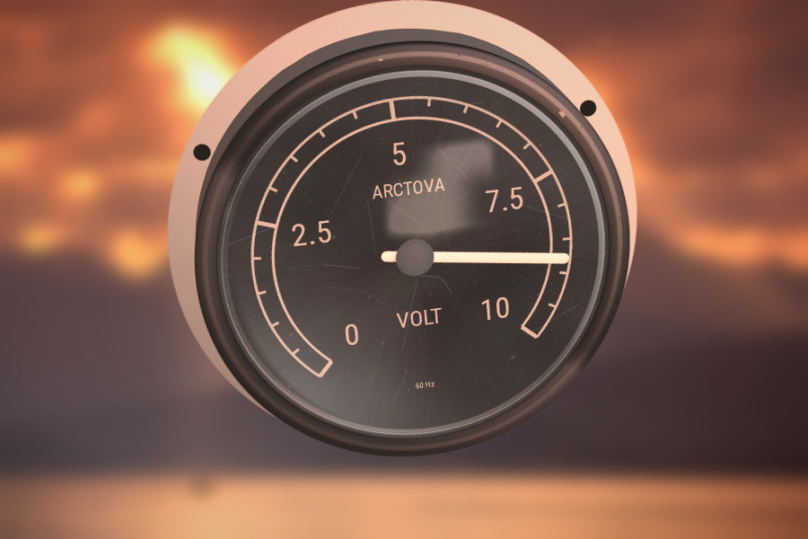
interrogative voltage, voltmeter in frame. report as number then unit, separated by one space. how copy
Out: 8.75 V
